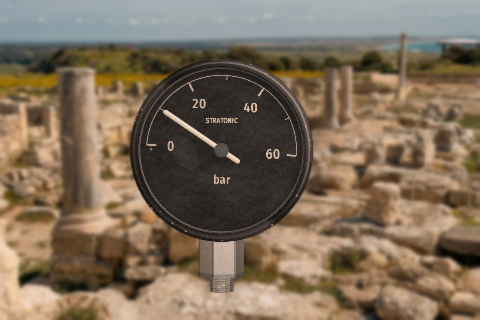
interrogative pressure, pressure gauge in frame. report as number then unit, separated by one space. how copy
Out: 10 bar
